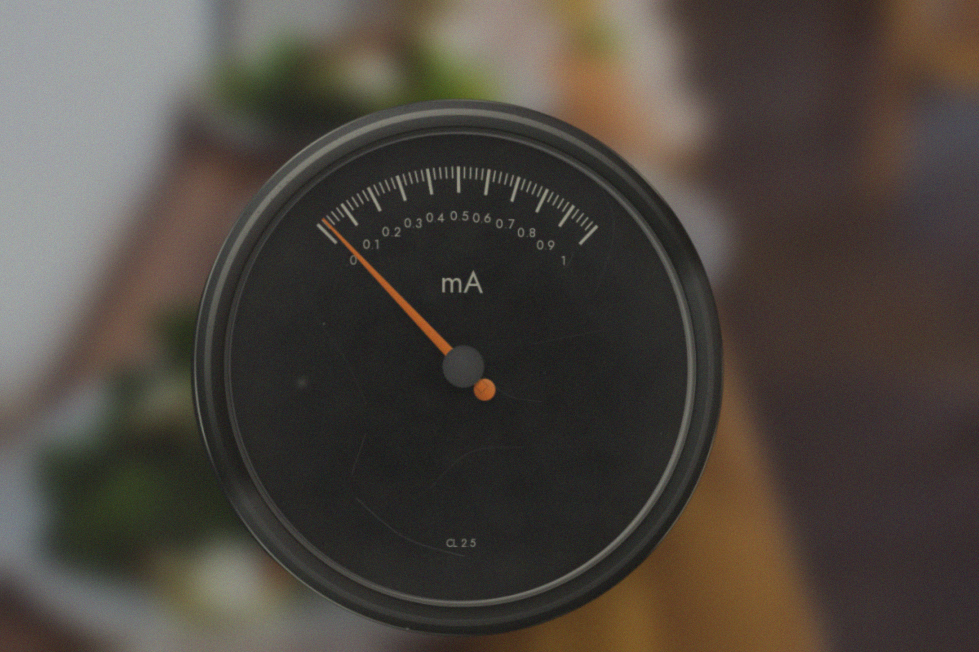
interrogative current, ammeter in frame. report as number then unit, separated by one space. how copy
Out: 0.02 mA
